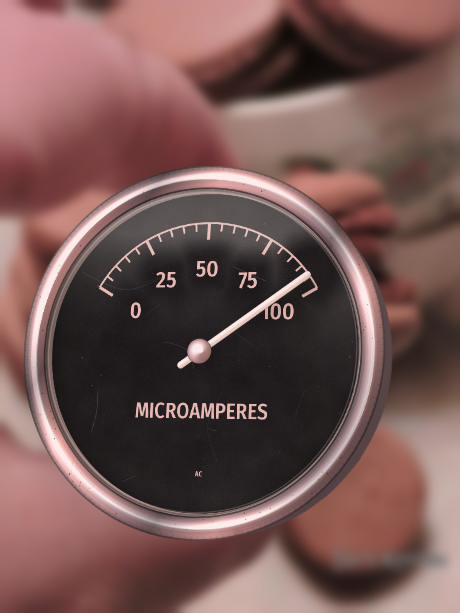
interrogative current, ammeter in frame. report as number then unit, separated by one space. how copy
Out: 95 µA
